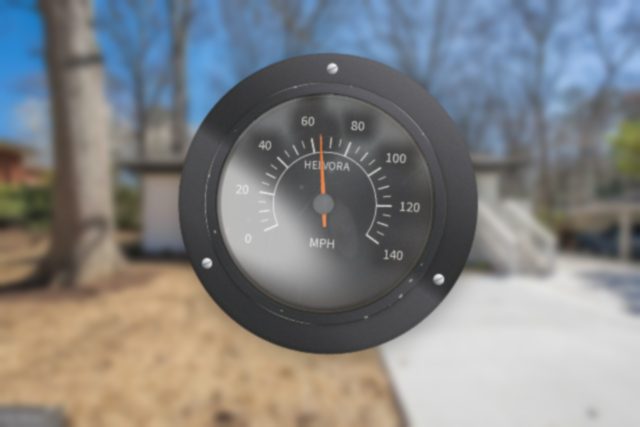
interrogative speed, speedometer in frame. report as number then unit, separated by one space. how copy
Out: 65 mph
